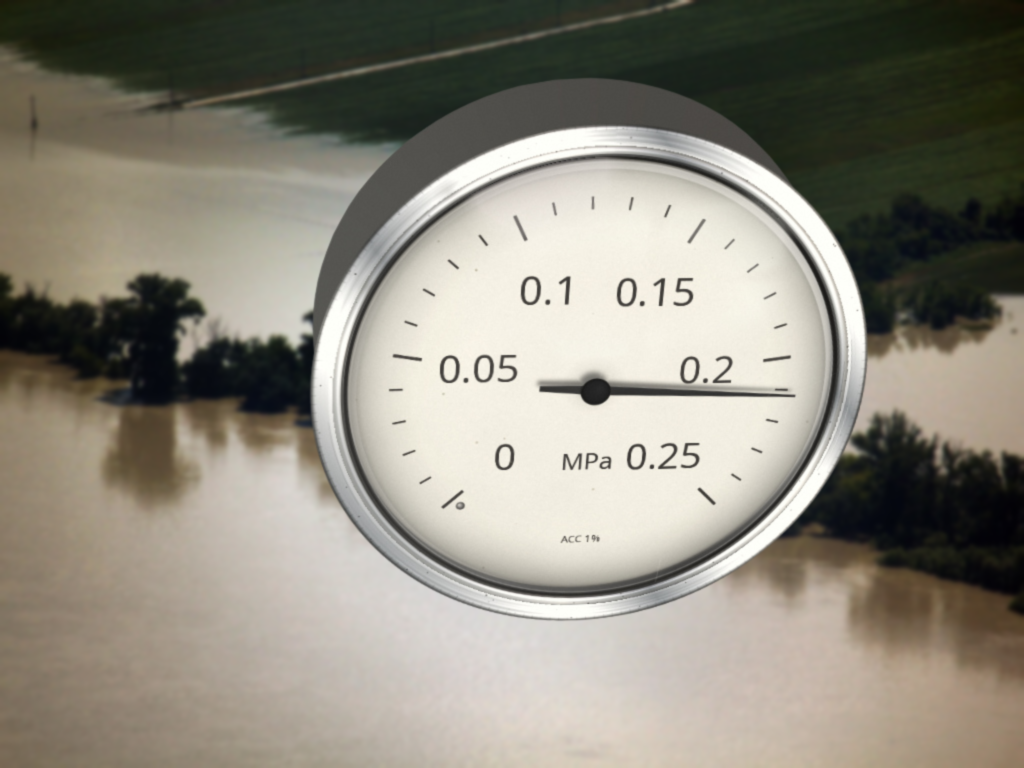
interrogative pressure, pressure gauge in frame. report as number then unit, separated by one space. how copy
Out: 0.21 MPa
